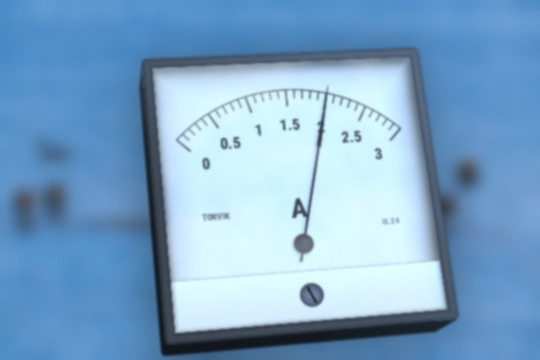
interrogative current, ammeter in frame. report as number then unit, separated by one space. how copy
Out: 2 A
